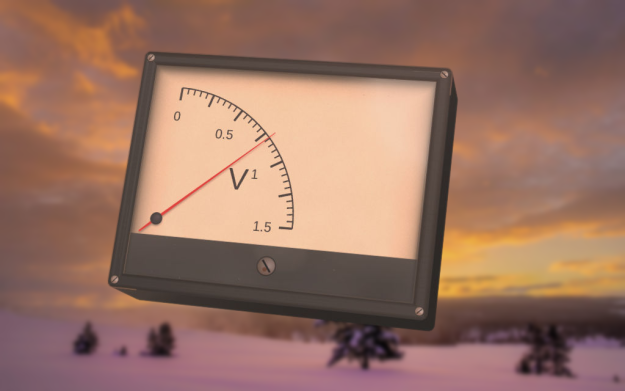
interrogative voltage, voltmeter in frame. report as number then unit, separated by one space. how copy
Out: 0.8 V
